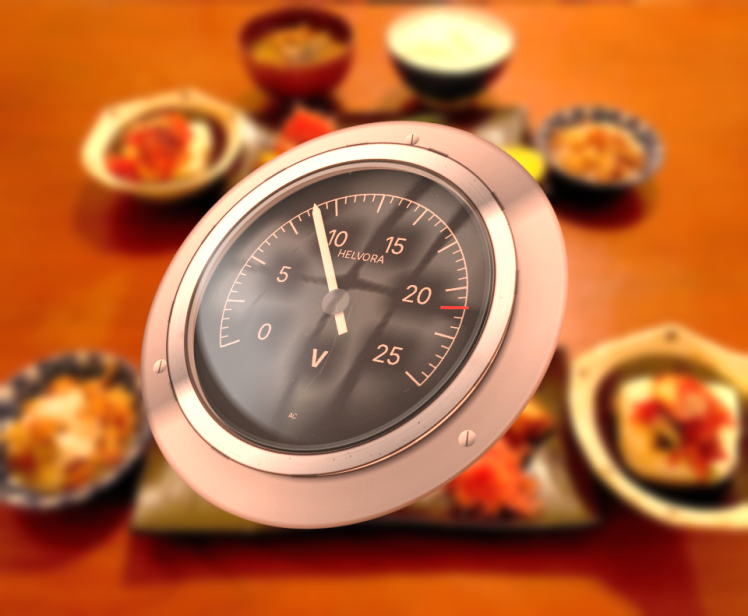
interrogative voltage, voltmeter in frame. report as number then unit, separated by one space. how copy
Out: 9 V
